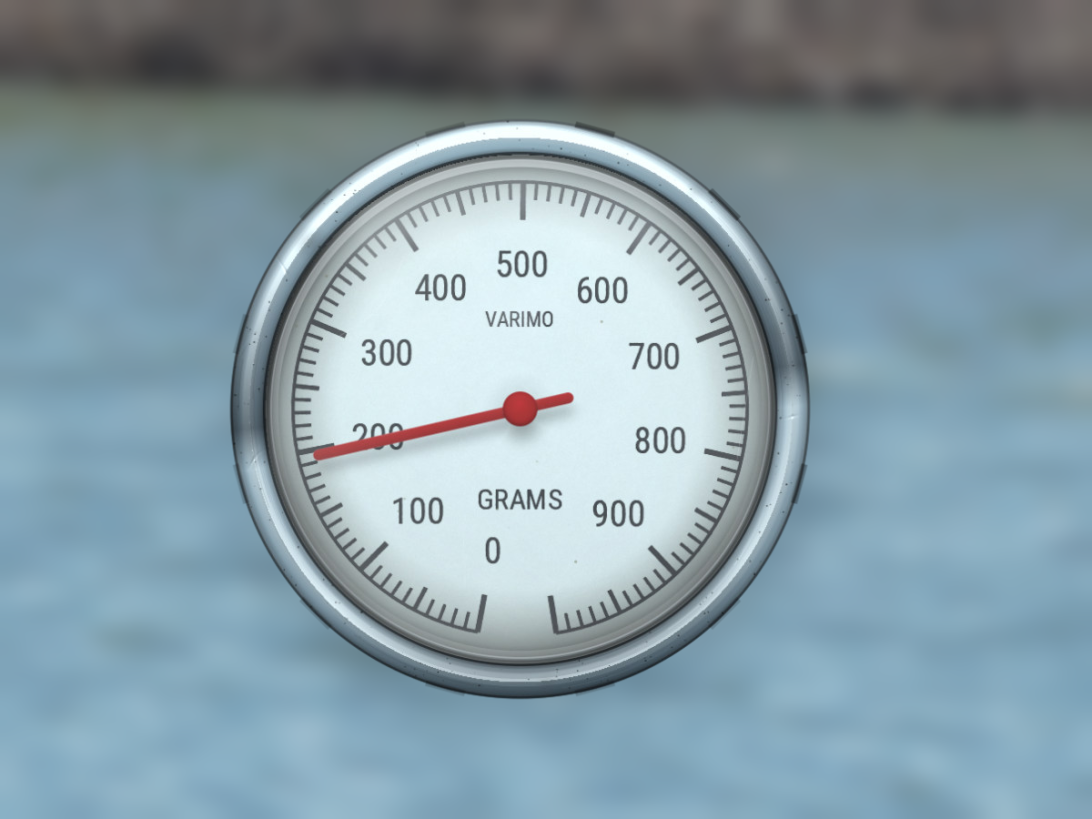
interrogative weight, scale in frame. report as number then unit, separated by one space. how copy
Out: 195 g
